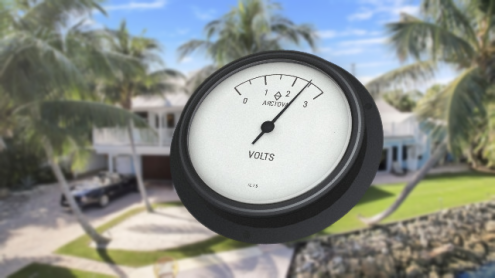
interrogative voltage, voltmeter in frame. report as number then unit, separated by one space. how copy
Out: 2.5 V
